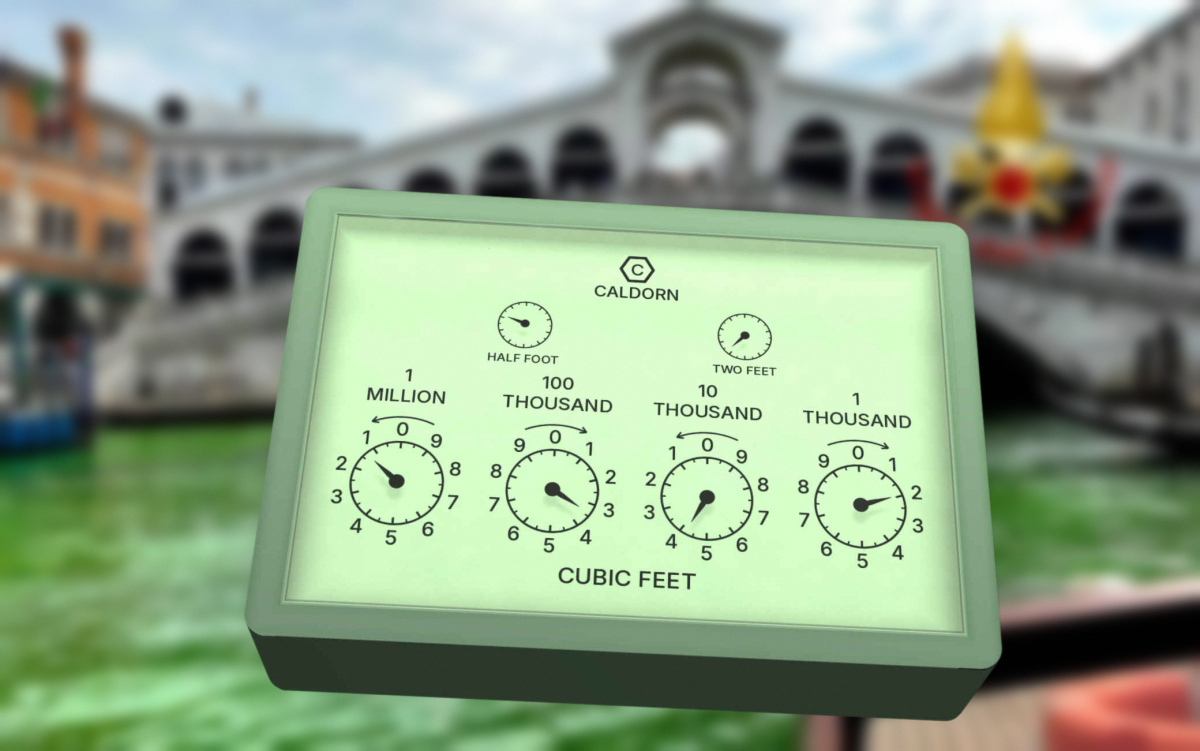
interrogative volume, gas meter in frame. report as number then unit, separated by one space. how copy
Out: 134200 ft³
